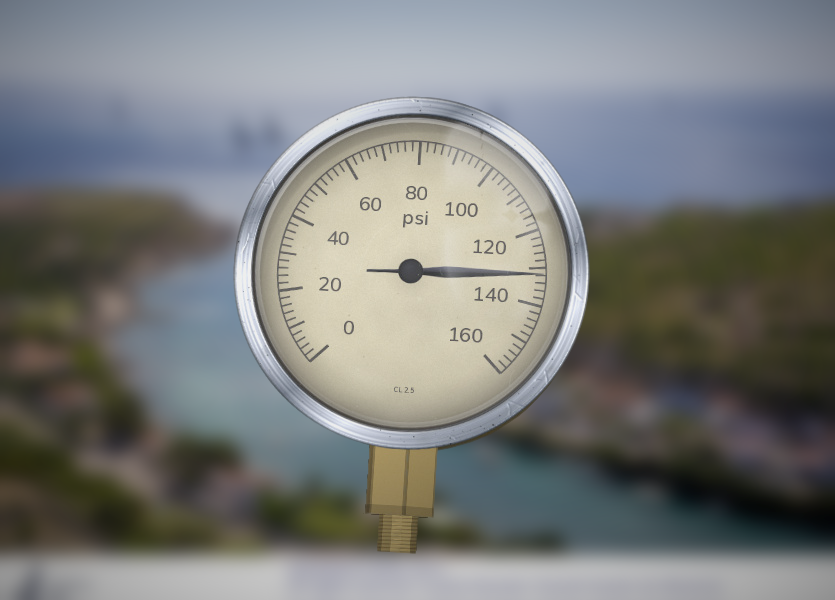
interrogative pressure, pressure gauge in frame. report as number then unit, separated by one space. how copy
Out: 132 psi
